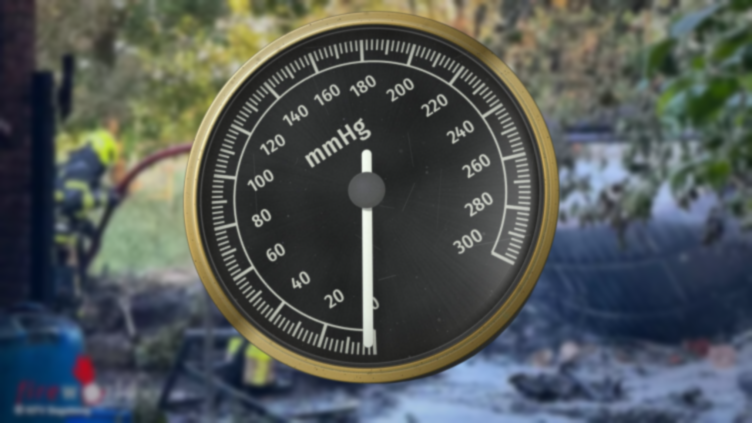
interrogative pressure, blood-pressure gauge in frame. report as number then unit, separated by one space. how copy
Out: 2 mmHg
